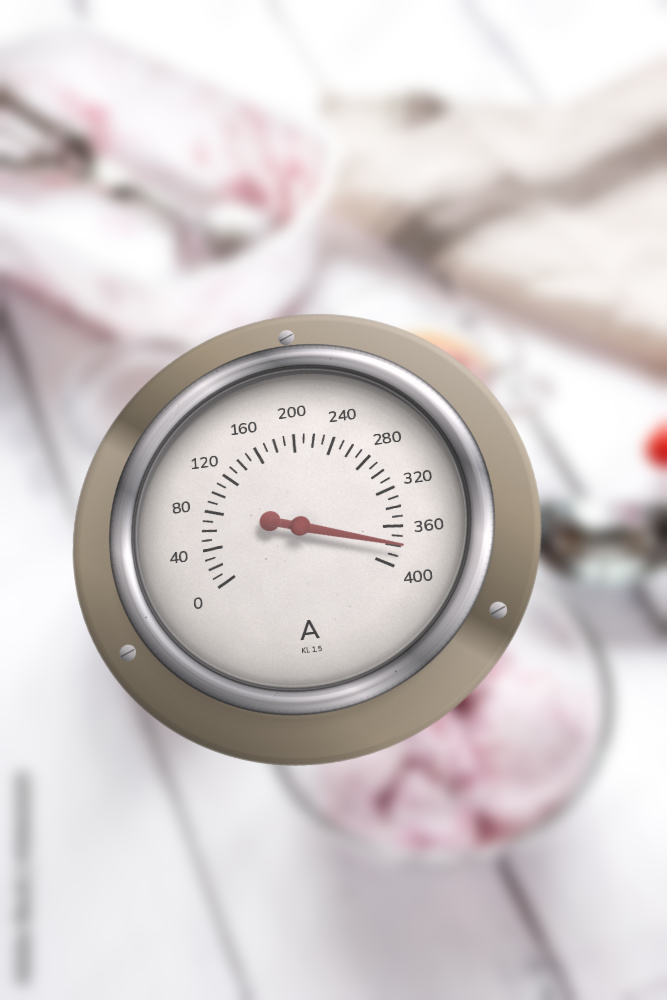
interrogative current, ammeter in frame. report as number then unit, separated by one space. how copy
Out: 380 A
